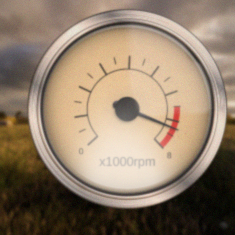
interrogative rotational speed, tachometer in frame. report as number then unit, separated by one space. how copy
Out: 7250 rpm
